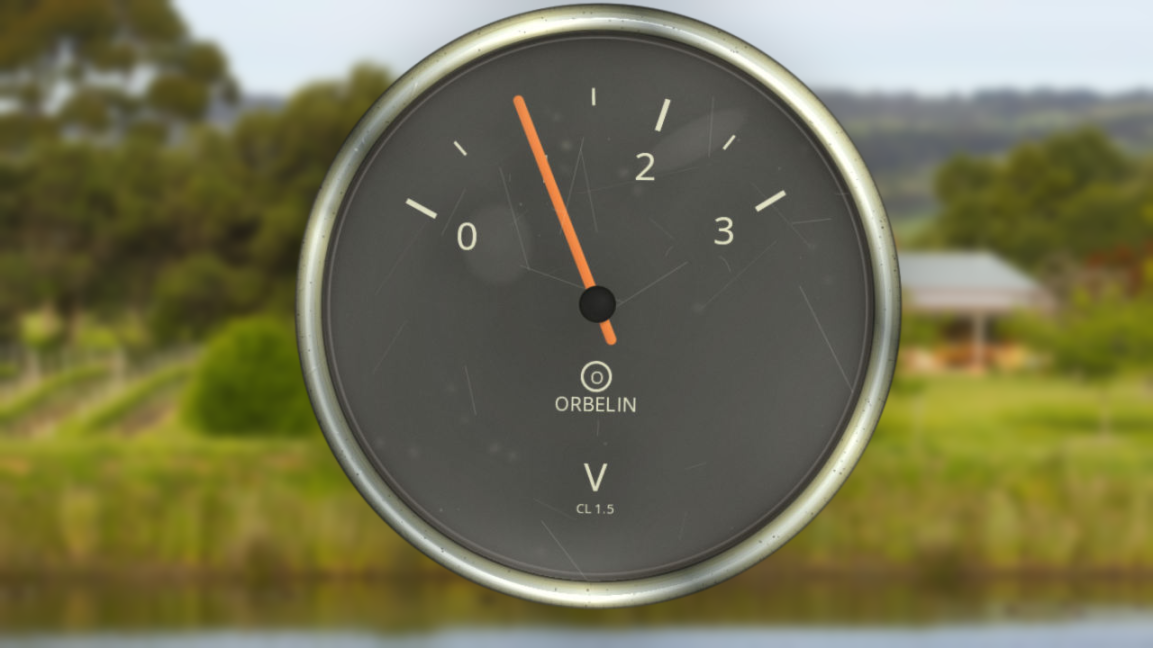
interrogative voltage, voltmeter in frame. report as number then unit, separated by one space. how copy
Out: 1 V
